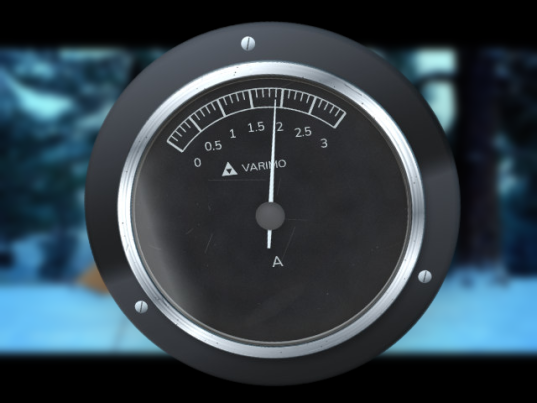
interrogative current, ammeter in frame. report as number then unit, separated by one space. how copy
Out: 1.9 A
